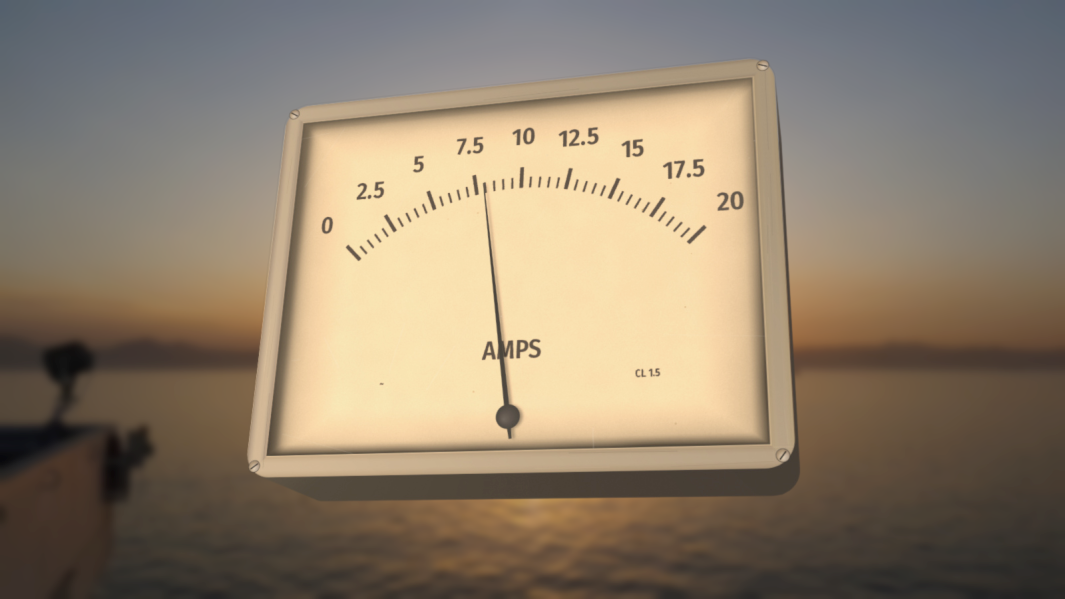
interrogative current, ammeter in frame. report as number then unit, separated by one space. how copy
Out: 8 A
